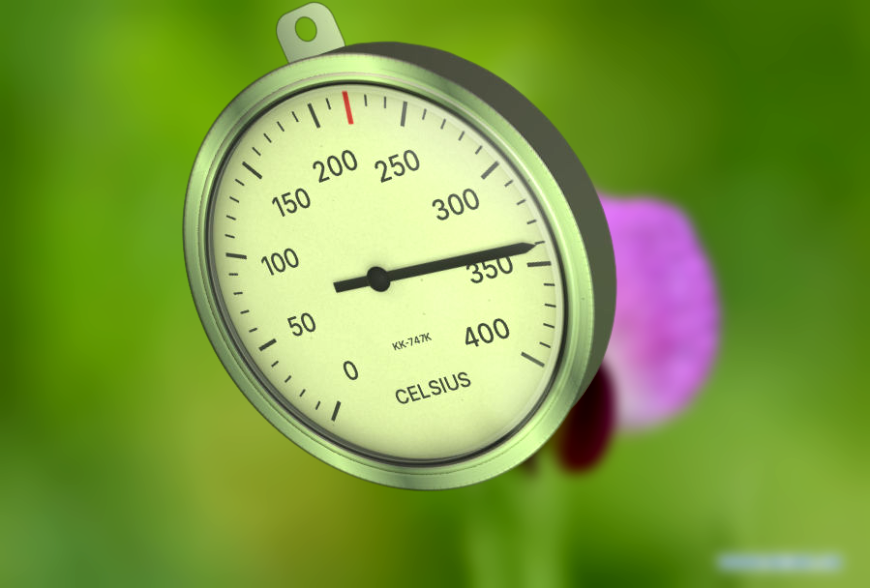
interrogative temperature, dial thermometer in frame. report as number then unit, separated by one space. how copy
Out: 340 °C
